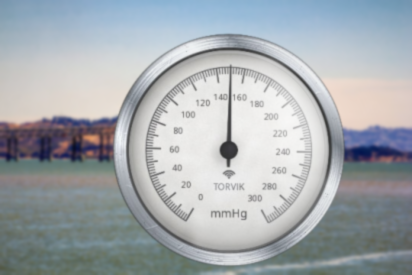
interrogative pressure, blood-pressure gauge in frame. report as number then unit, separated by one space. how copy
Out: 150 mmHg
